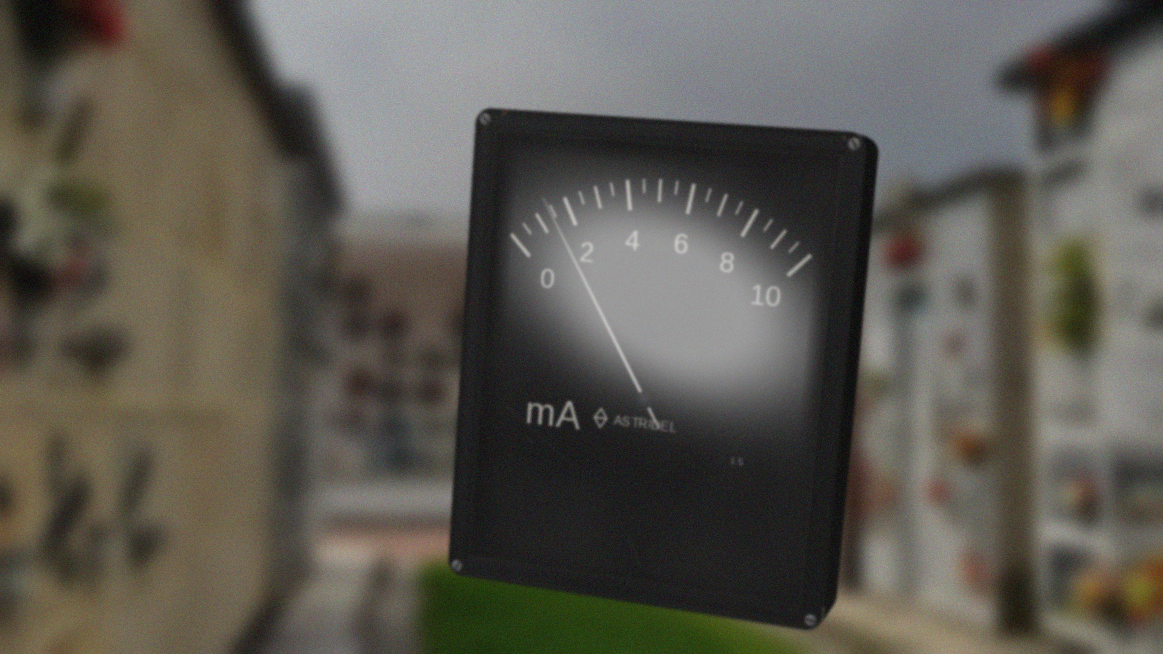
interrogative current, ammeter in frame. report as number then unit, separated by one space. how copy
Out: 1.5 mA
